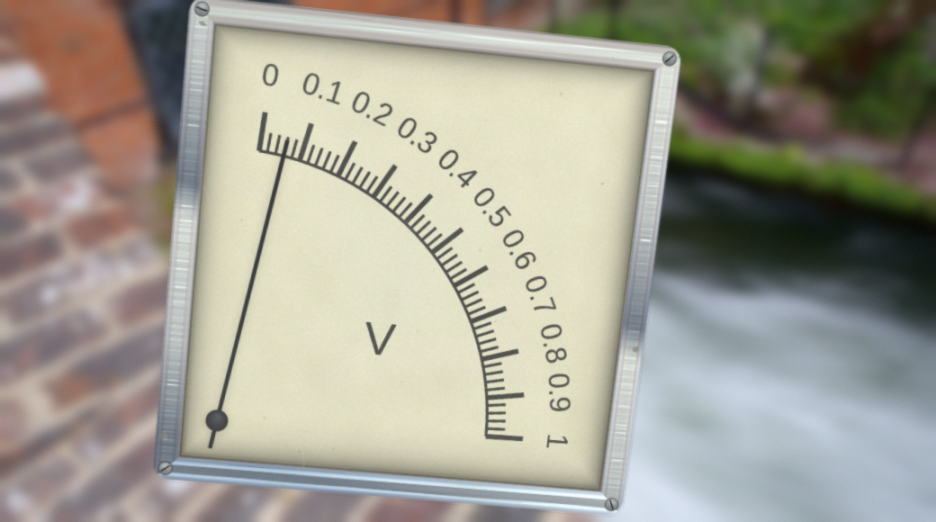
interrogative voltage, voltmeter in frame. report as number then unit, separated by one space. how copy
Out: 0.06 V
